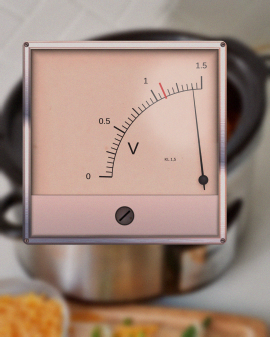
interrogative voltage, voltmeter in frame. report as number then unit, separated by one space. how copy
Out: 1.4 V
